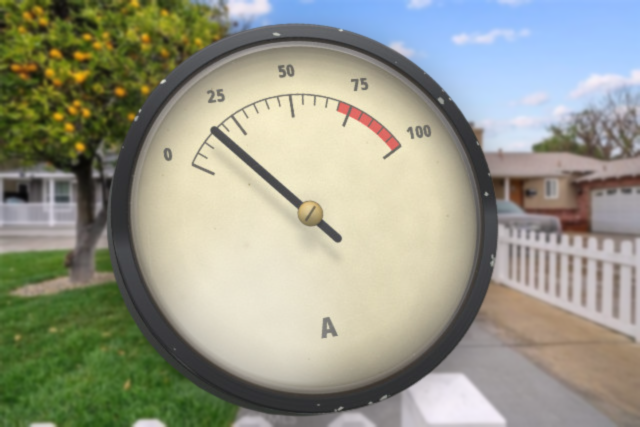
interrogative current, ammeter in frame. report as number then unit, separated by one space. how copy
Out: 15 A
